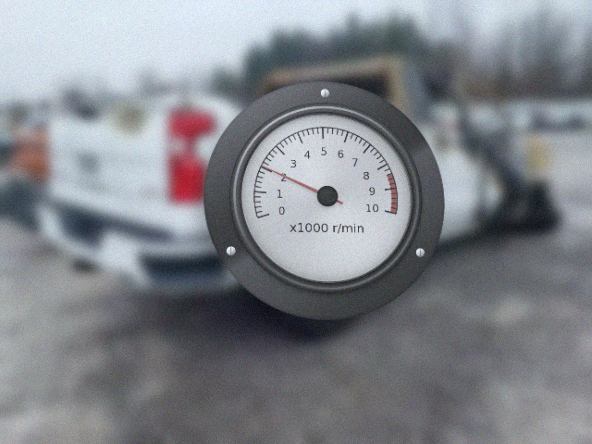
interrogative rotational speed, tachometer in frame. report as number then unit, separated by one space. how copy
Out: 2000 rpm
